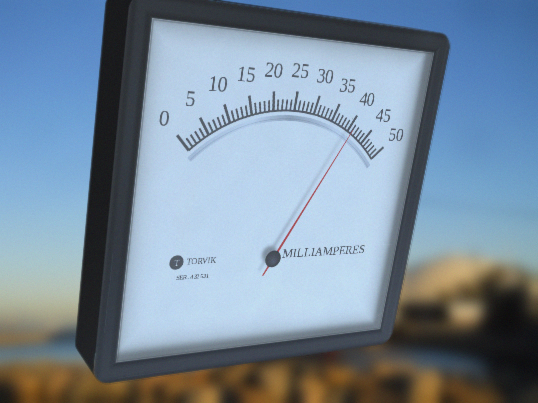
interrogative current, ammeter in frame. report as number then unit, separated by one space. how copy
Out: 40 mA
